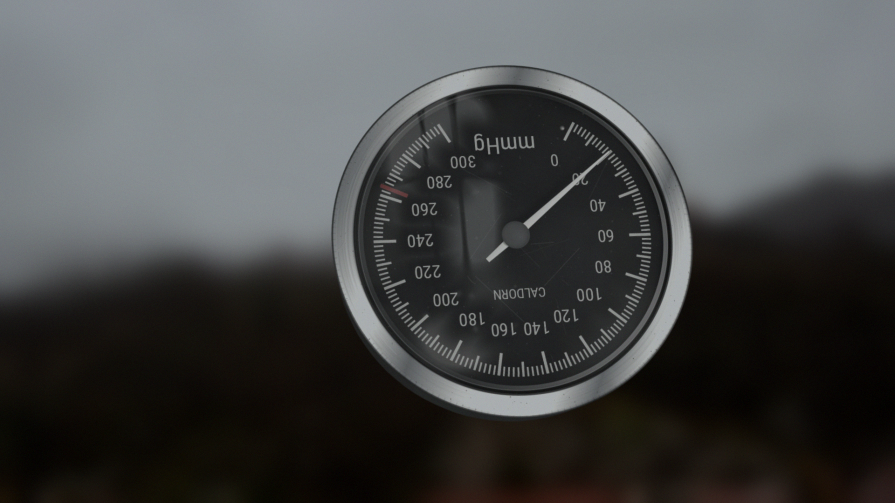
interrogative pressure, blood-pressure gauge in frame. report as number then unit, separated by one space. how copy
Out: 20 mmHg
